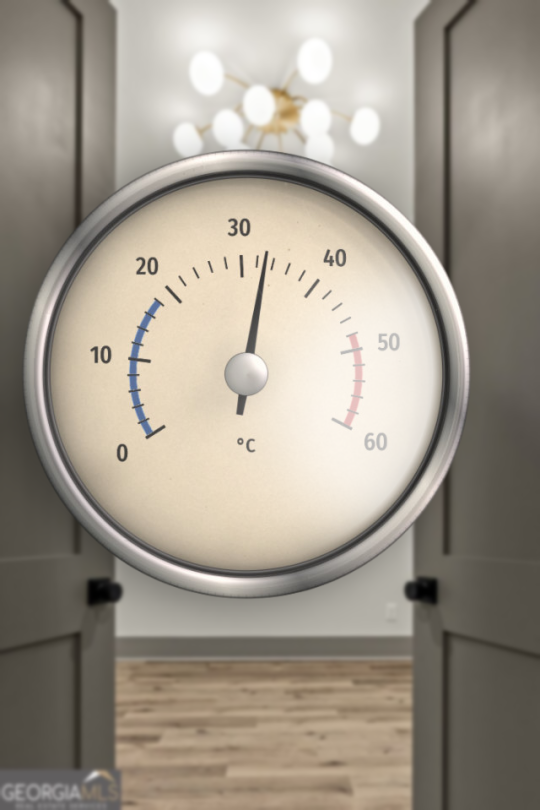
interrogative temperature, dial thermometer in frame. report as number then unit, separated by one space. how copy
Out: 33 °C
